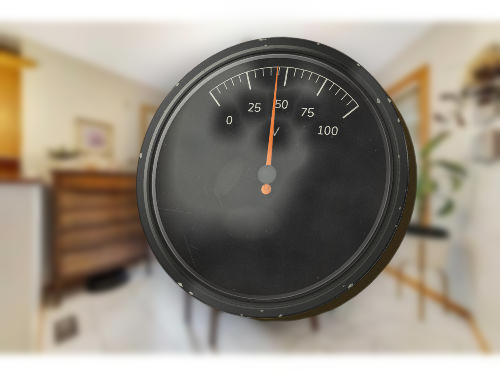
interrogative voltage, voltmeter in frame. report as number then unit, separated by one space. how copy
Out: 45 V
